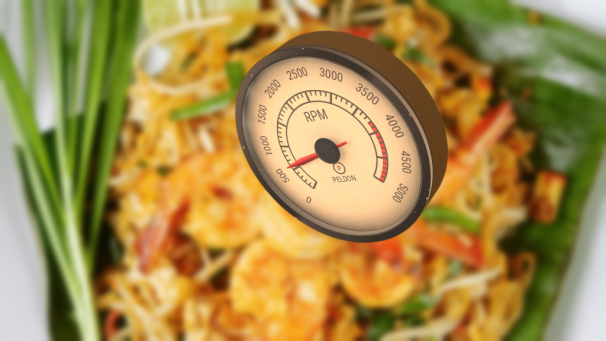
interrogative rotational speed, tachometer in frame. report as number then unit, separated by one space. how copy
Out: 600 rpm
